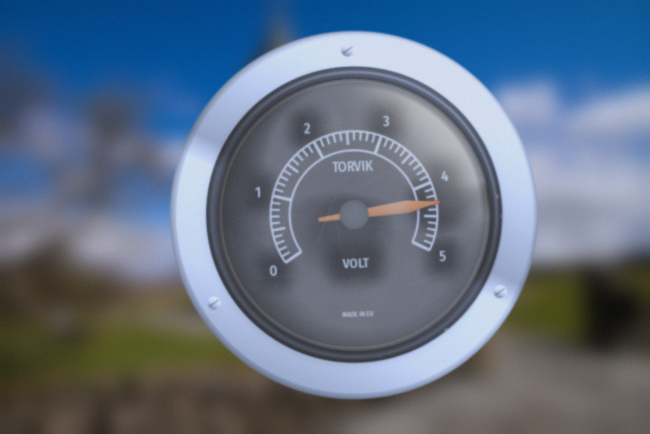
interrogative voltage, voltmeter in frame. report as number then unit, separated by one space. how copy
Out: 4.3 V
